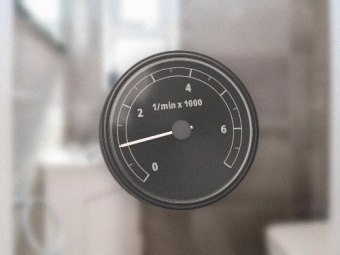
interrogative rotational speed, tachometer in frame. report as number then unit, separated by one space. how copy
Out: 1000 rpm
